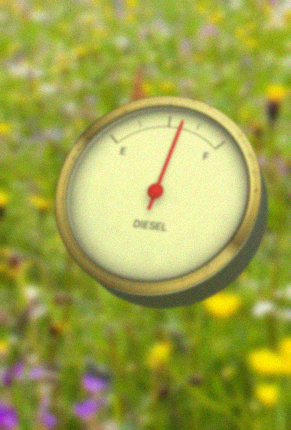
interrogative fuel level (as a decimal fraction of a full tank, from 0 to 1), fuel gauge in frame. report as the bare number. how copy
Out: 0.625
